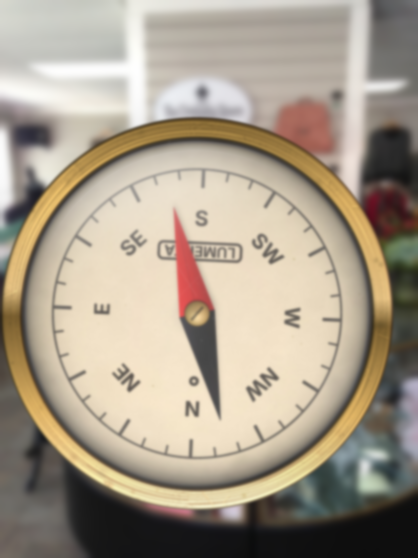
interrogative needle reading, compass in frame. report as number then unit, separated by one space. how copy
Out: 165 °
